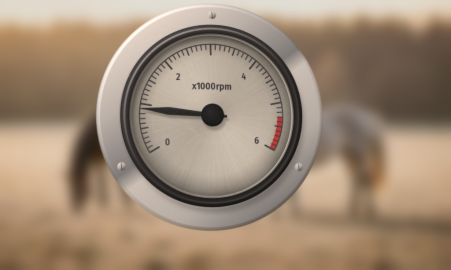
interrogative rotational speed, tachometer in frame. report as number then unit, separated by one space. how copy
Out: 900 rpm
